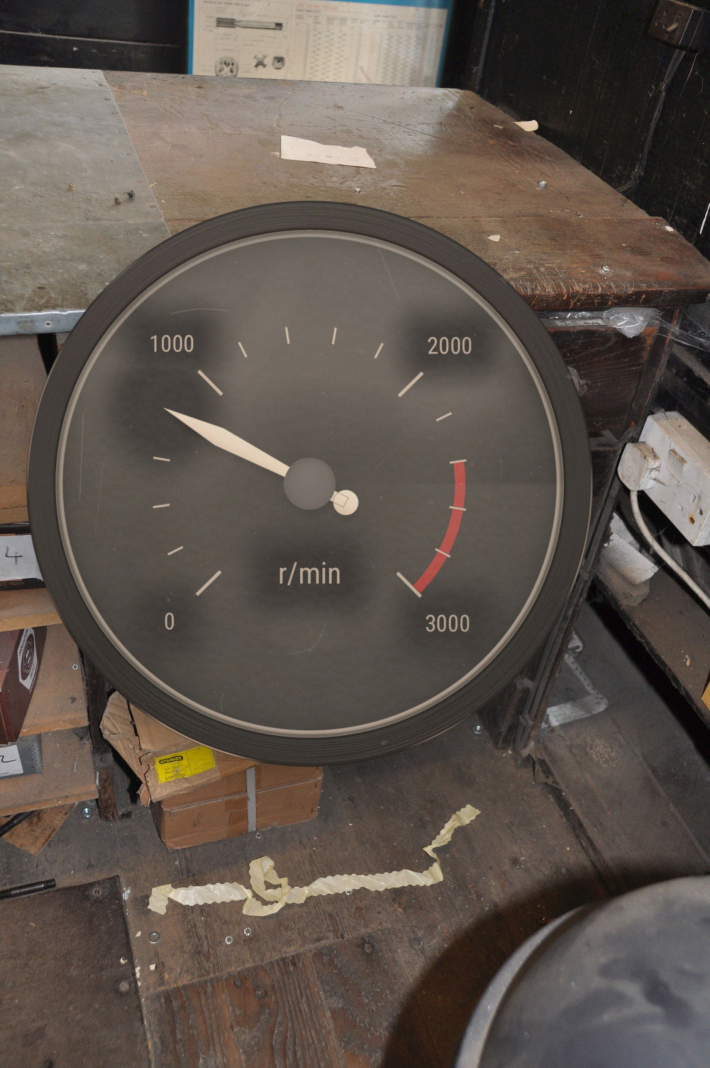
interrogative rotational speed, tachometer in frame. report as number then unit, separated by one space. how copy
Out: 800 rpm
